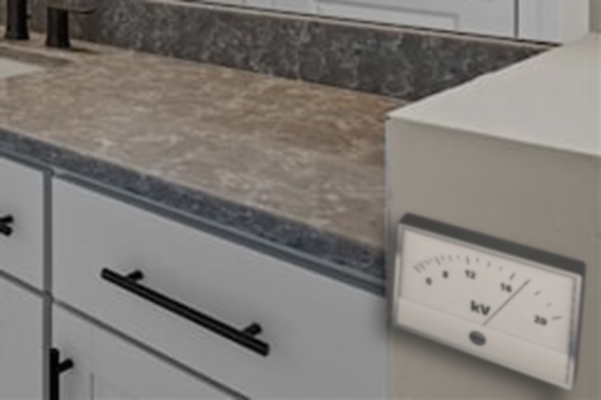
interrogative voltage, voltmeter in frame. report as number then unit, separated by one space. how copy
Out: 17 kV
